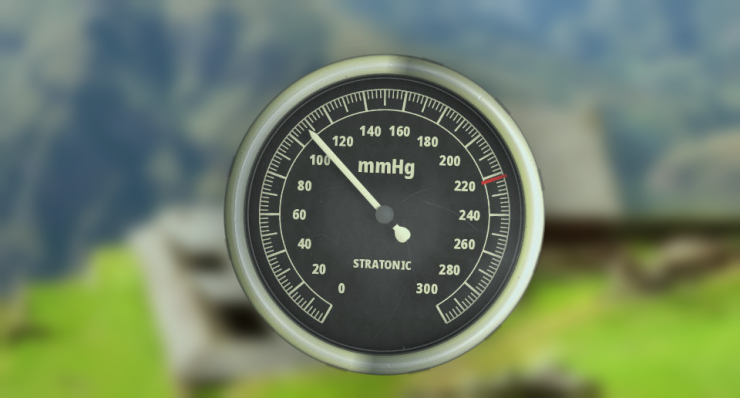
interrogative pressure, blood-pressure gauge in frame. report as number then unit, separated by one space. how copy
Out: 108 mmHg
